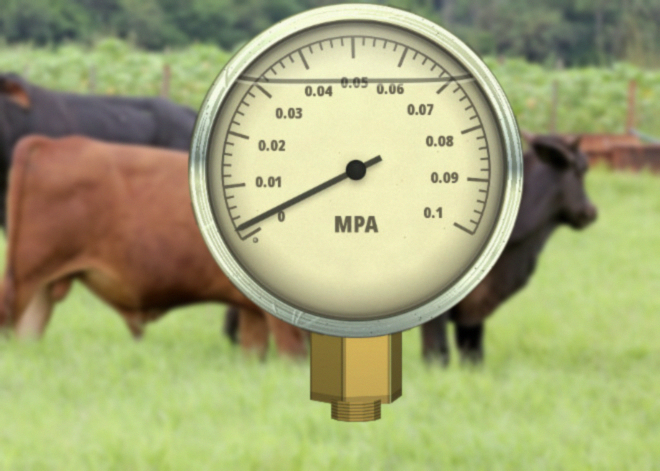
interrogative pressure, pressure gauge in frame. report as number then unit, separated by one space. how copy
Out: 0.002 MPa
